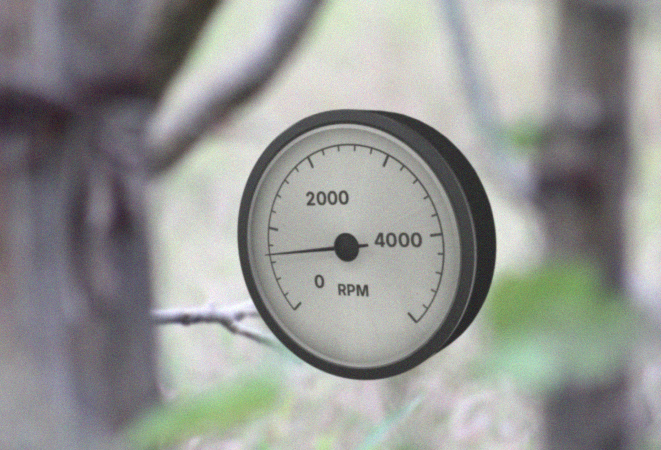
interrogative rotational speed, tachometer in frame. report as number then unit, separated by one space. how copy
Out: 700 rpm
